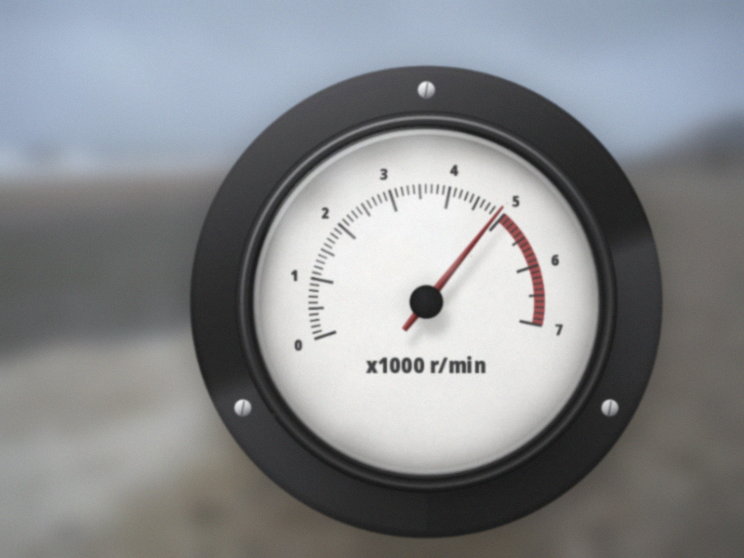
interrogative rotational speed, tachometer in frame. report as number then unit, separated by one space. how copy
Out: 4900 rpm
